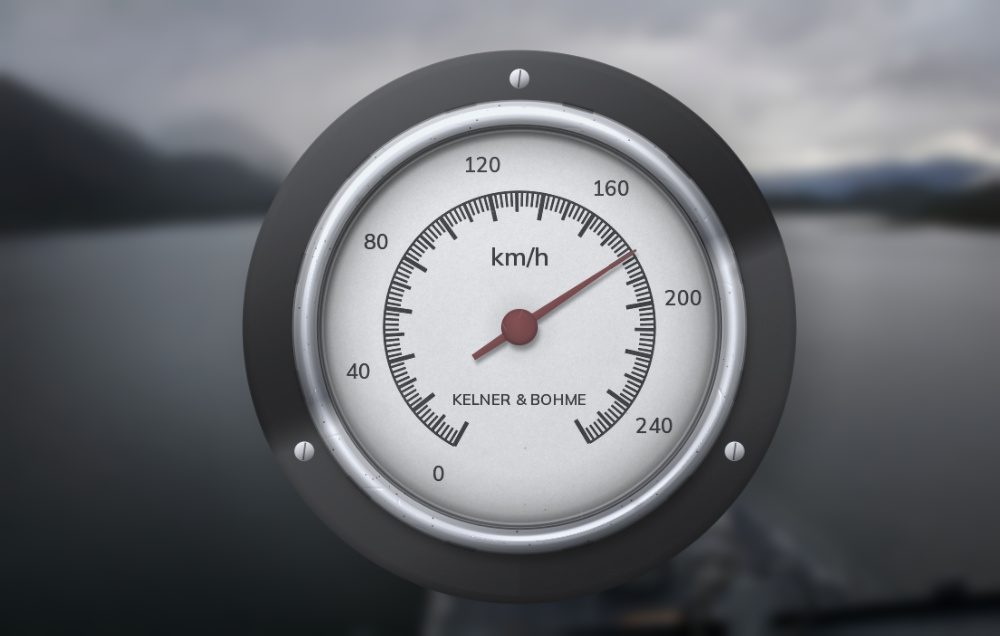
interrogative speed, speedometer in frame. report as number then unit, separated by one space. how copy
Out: 180 km/h
